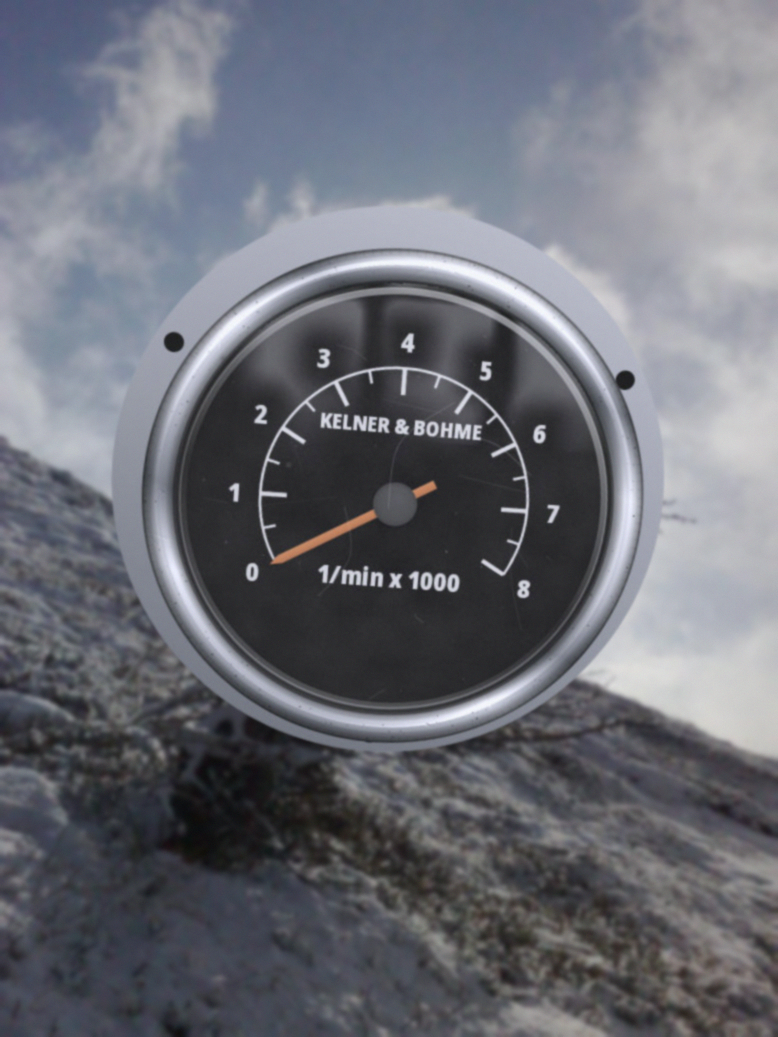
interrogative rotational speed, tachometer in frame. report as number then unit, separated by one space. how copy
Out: 0 rpm
